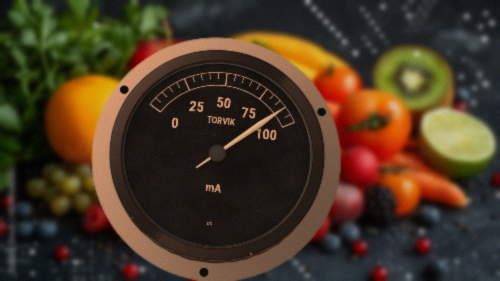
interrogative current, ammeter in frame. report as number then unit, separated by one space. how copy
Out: 90 mA
